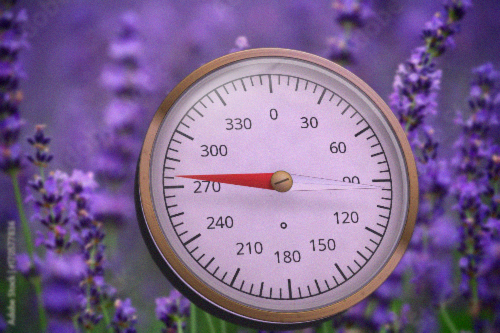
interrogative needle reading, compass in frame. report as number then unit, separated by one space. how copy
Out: 275 °
